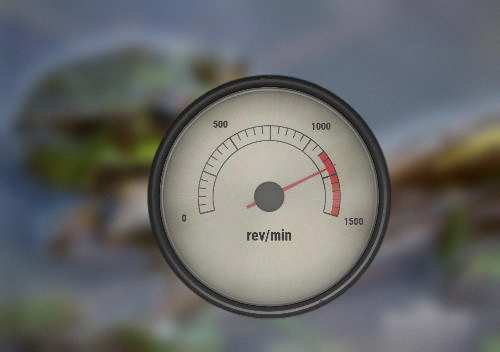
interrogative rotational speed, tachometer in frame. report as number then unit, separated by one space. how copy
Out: 1200 rpm
